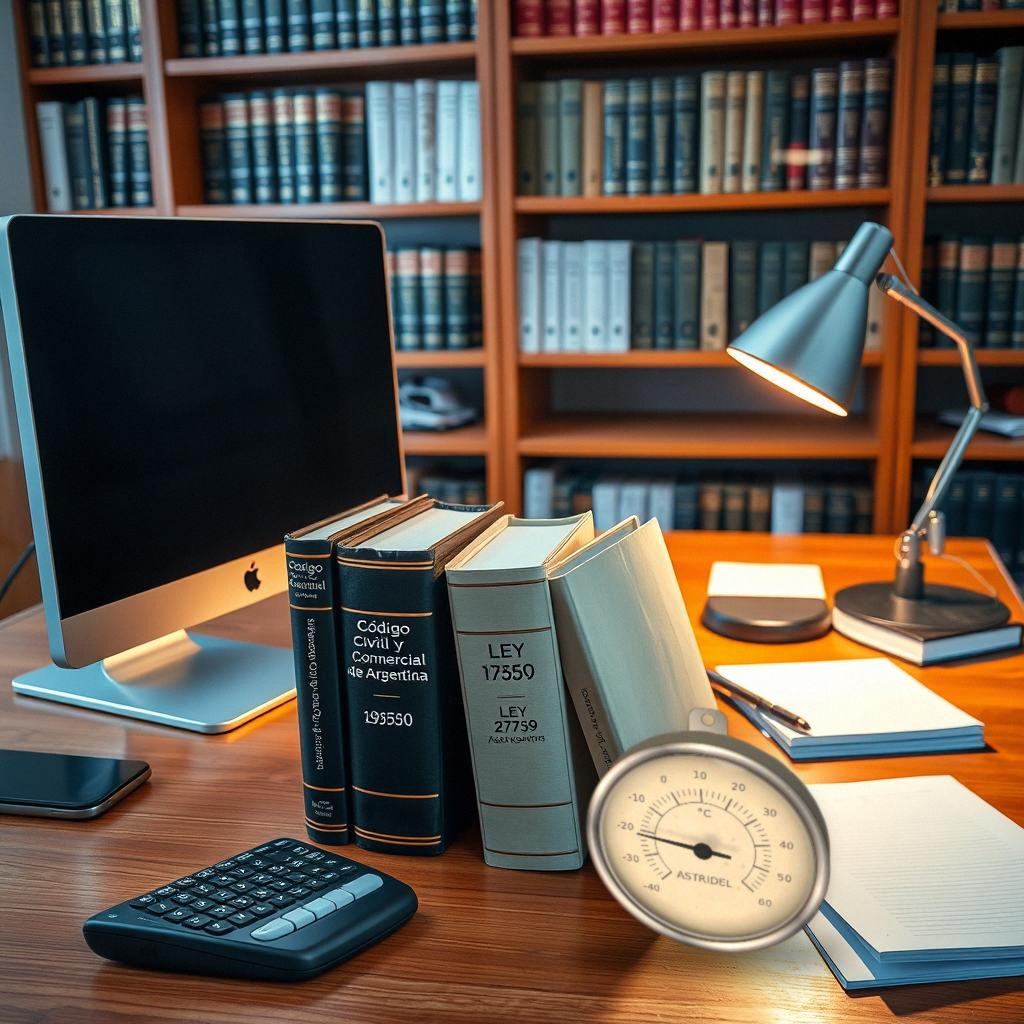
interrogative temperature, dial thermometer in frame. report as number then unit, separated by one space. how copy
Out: -20 °C
